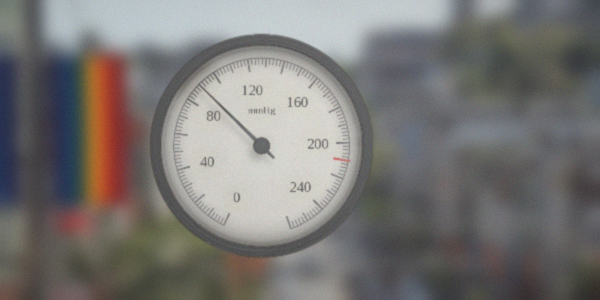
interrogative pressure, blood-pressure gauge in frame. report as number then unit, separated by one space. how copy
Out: 90 mmHg
